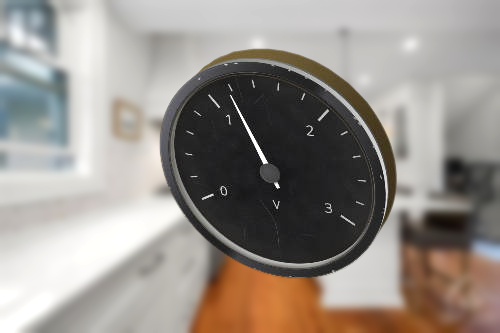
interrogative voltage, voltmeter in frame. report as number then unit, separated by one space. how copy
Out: 1.2 V
